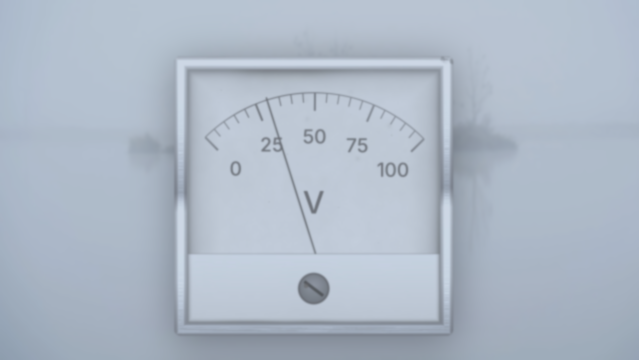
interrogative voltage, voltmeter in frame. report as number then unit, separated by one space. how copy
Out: 30 V
